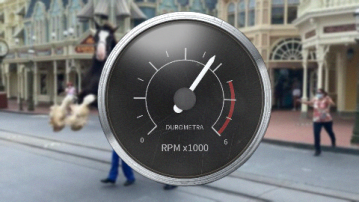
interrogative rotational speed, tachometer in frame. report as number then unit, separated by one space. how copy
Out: 3750 rpm
